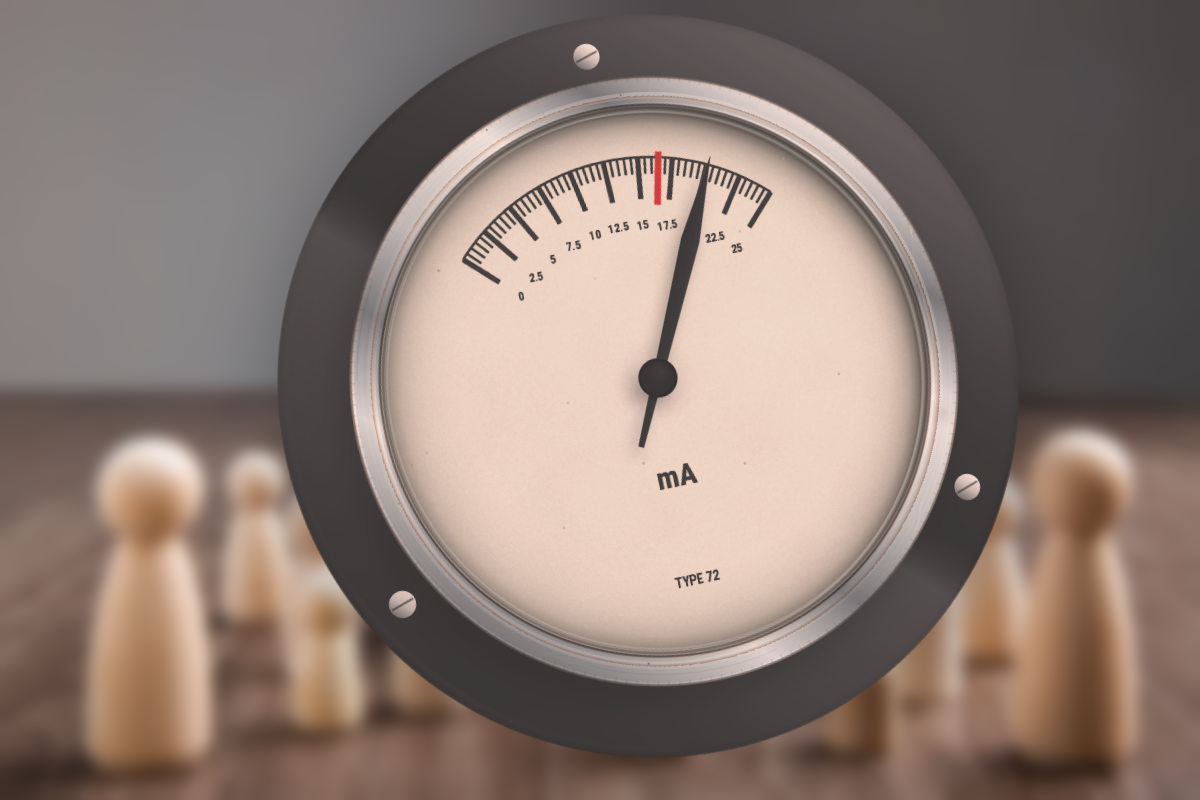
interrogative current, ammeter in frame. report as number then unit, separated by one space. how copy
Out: 20 mA
